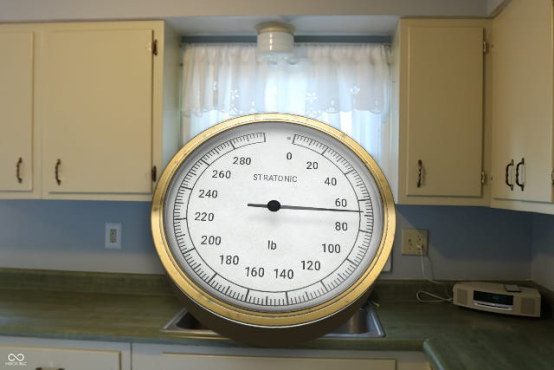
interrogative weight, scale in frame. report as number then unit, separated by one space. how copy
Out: 70 lb
